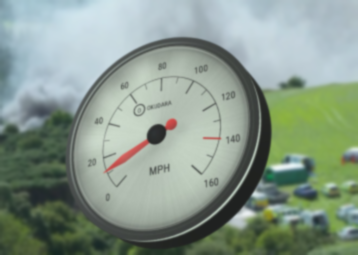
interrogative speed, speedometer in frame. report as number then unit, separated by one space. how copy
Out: 10 mph
